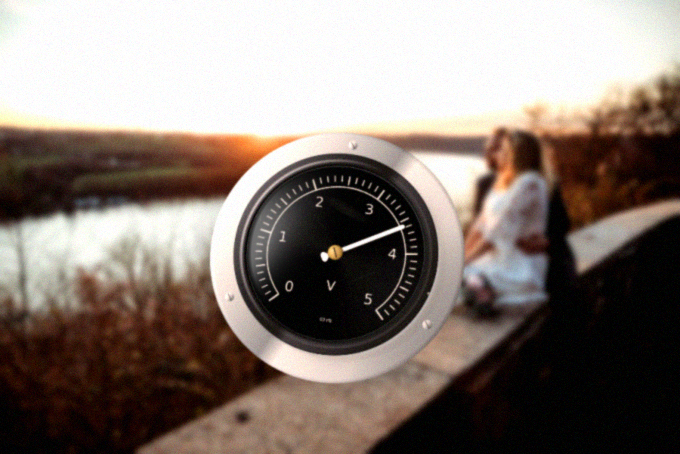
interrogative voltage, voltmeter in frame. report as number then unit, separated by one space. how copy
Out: 3.6 V
